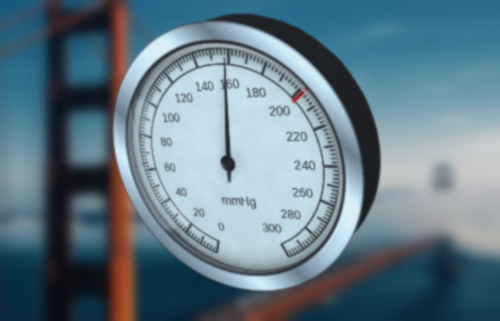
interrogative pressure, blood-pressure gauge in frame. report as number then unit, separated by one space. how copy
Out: 160 mmHg
